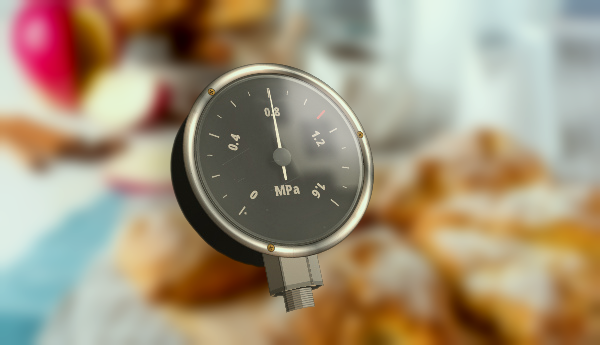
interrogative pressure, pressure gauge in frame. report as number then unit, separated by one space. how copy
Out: 0.8 MPa
